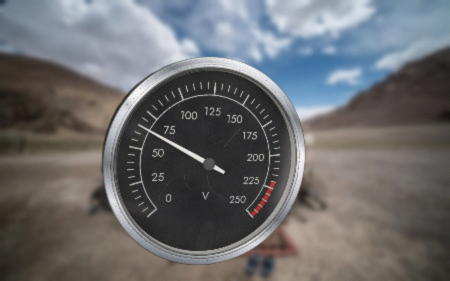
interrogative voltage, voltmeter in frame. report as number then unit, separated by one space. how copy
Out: 65 V
